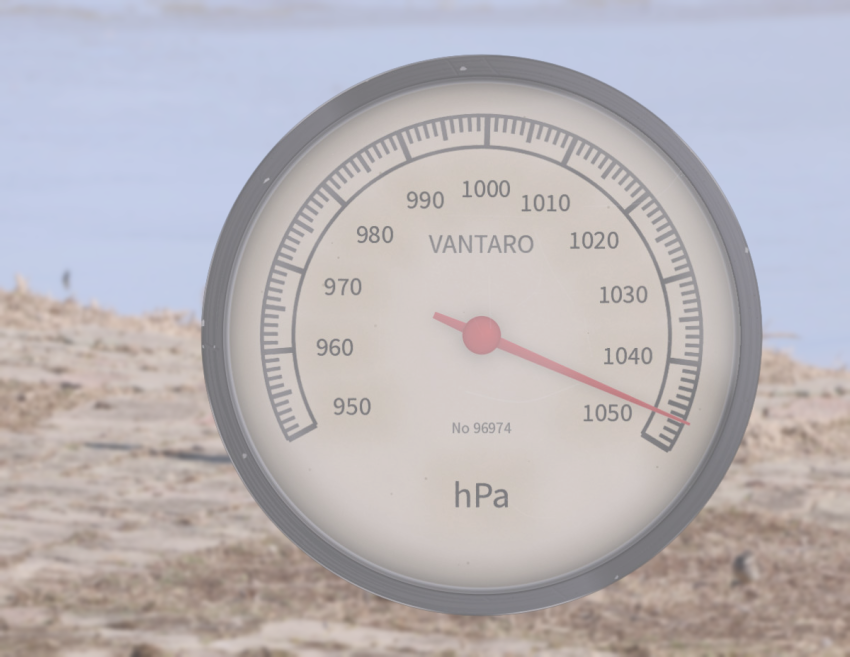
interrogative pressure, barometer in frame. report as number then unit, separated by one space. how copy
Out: 1046.5 hPa
